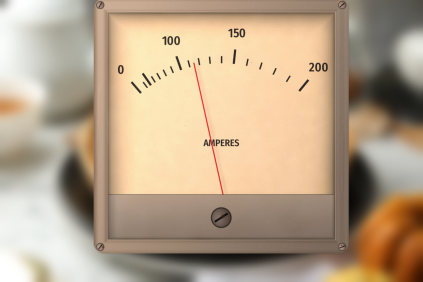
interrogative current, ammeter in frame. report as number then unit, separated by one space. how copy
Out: 115 A
